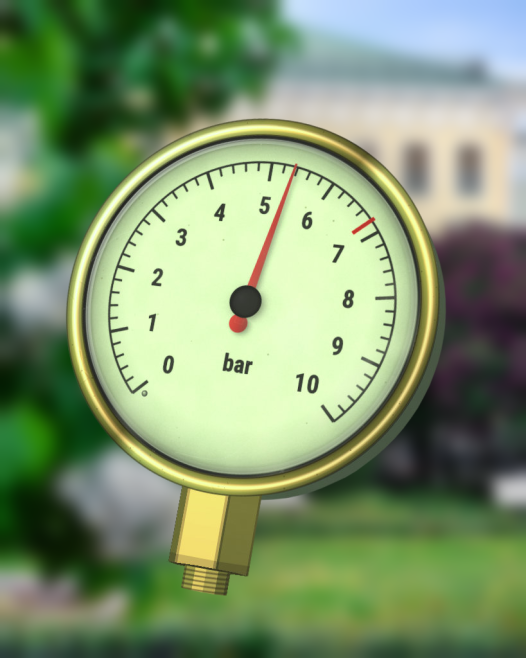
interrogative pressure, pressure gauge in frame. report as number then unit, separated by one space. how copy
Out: 5.4 bar
